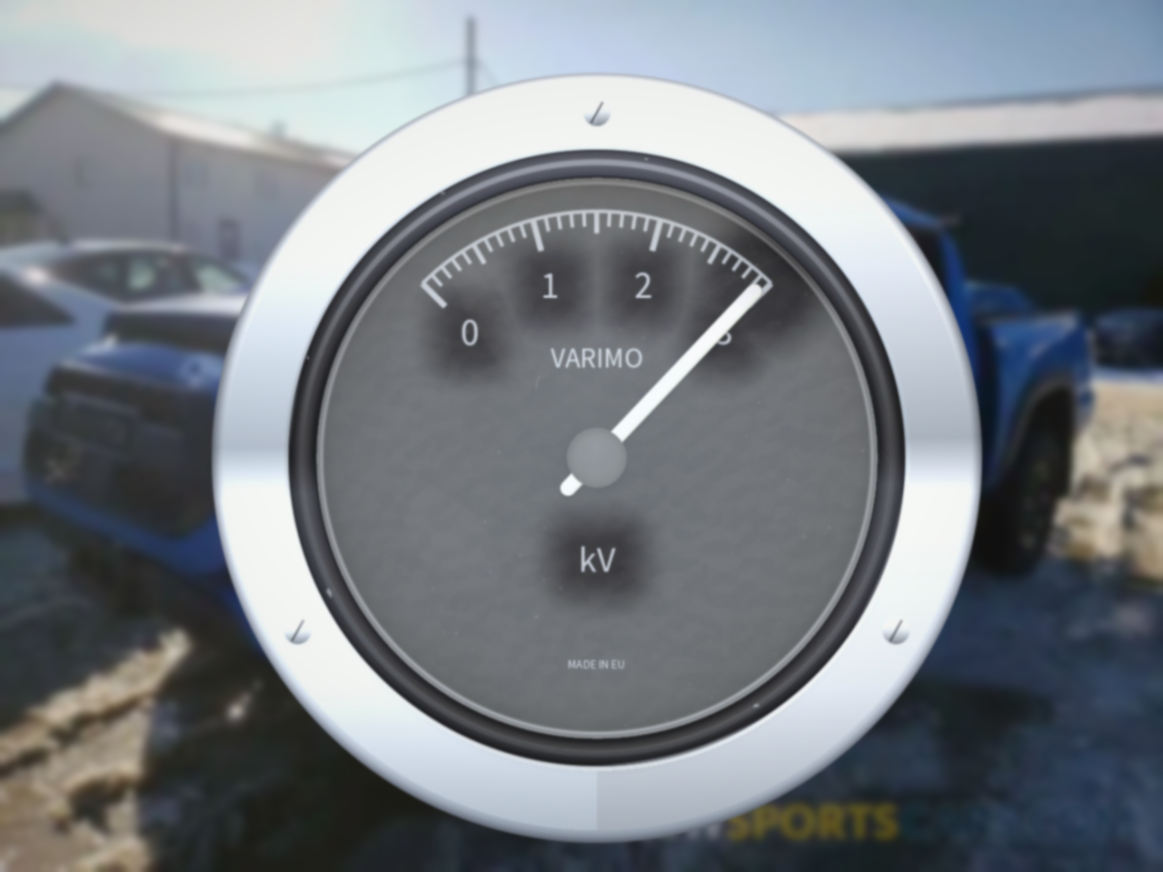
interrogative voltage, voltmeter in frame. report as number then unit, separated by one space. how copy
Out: 2.95 kV
